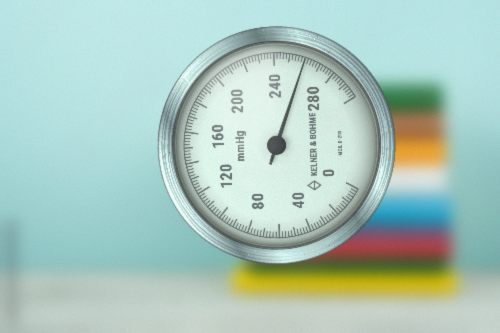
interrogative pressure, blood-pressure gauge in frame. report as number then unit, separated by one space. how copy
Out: 260 mmHg
